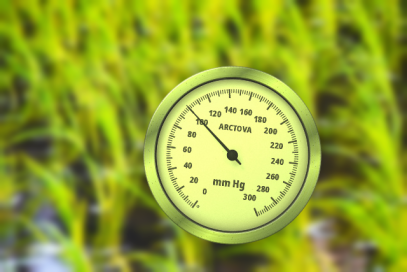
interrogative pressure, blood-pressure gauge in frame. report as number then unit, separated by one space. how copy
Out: 100 mmHg
